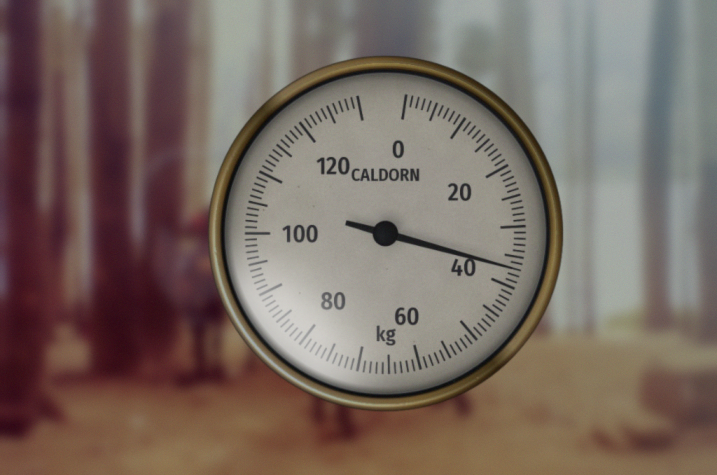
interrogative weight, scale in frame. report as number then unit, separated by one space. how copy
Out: 37 kg
